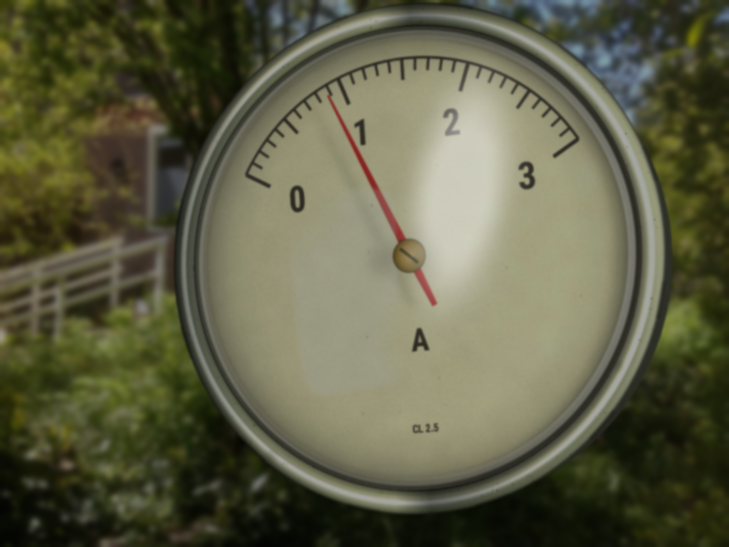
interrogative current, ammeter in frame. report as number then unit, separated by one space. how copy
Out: 0.9 A
